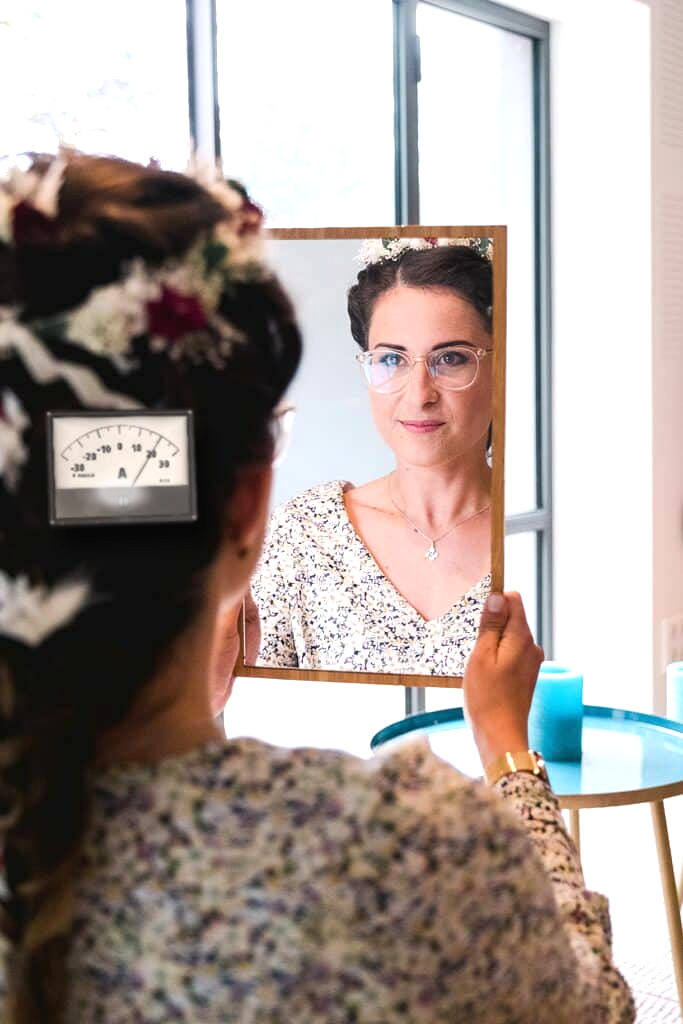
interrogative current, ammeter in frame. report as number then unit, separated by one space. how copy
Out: 20 A
